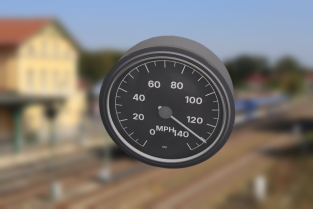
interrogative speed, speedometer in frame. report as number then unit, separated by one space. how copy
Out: 130 mph
